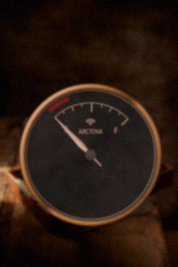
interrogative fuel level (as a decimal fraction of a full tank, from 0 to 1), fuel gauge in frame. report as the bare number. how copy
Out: 0
